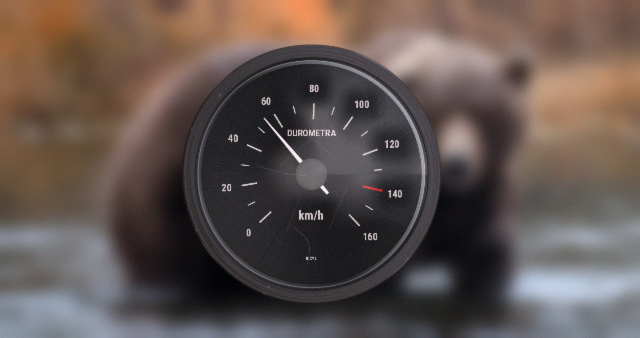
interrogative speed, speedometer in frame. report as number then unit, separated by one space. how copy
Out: 55 km/h
